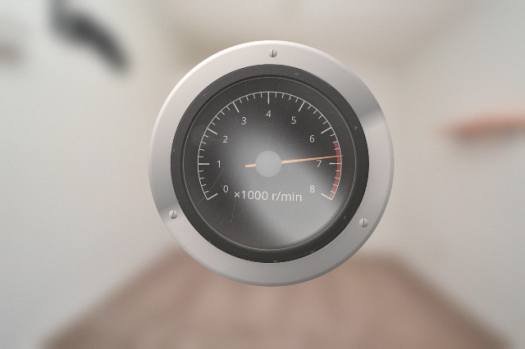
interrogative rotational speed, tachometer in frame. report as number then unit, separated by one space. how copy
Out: 6800 rpm
